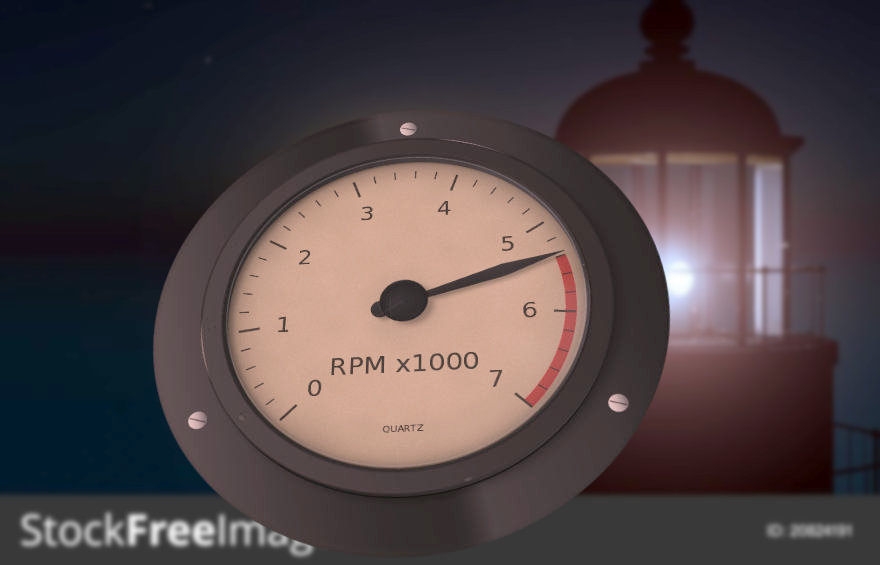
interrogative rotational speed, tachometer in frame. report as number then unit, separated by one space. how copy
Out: 5400 rpm
